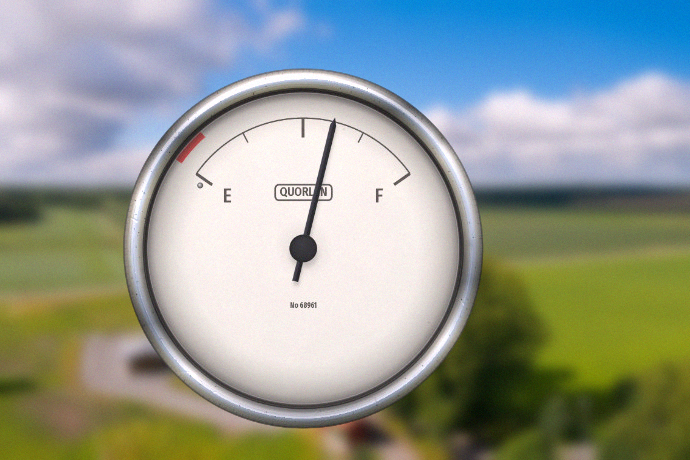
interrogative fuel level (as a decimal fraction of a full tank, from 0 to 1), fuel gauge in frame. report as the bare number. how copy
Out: 0.625
